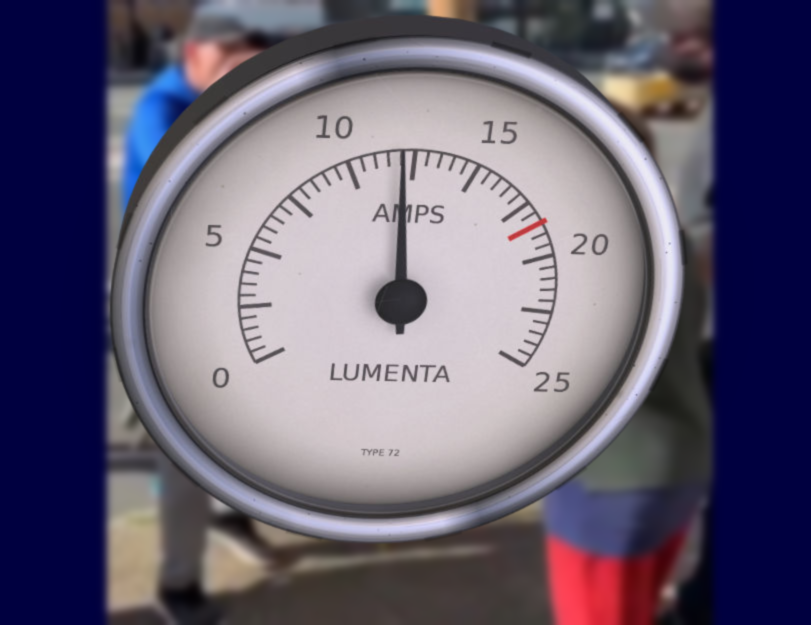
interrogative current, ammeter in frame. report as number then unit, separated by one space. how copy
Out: 12 A
